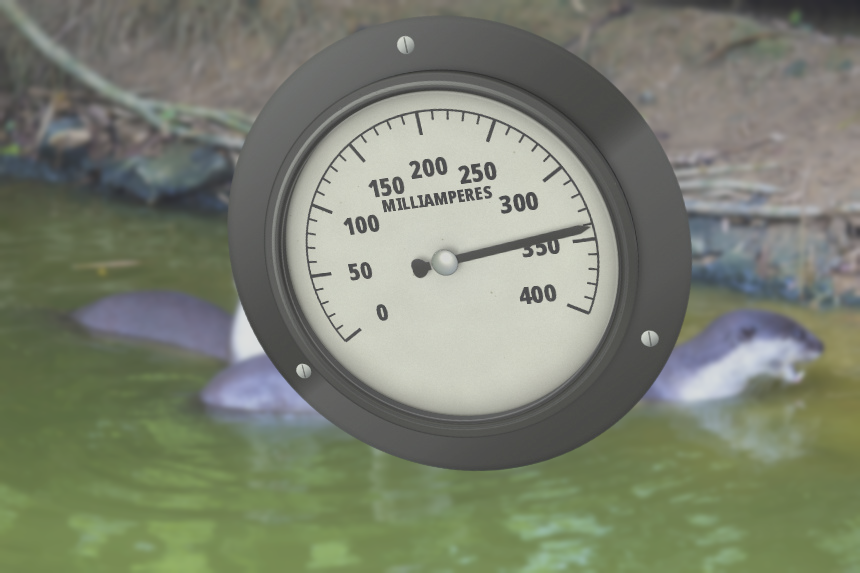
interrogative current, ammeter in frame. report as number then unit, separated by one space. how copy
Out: 340 mA
